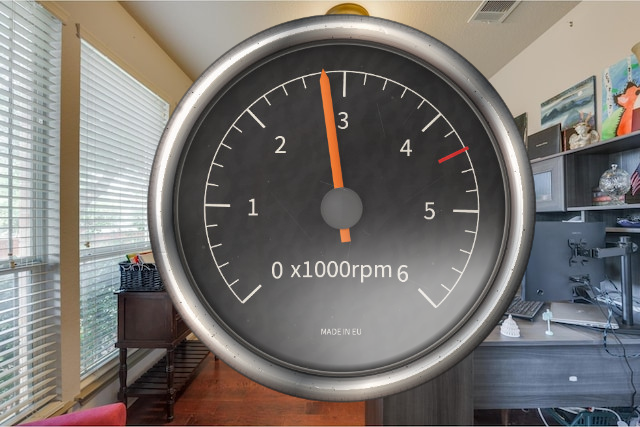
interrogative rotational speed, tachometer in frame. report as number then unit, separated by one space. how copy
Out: 2800 rpm
